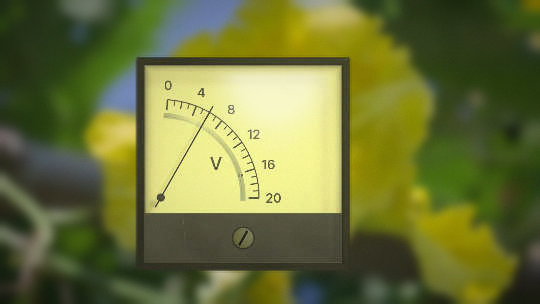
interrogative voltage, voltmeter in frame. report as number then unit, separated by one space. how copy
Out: 6 V
